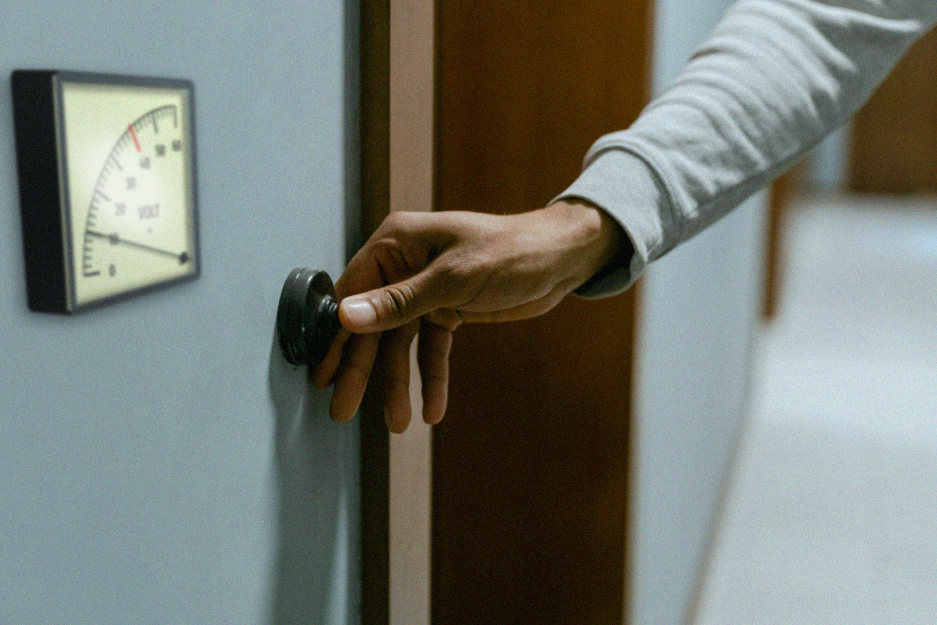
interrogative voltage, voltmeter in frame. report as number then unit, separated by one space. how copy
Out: 10 V
